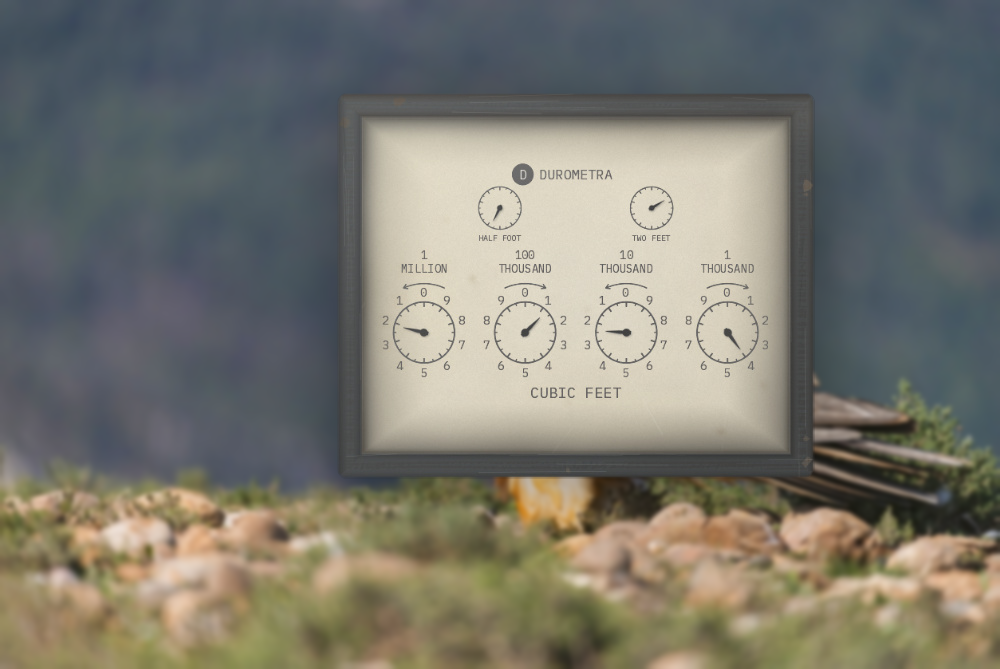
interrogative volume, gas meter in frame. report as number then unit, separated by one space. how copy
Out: 212400 ft³
